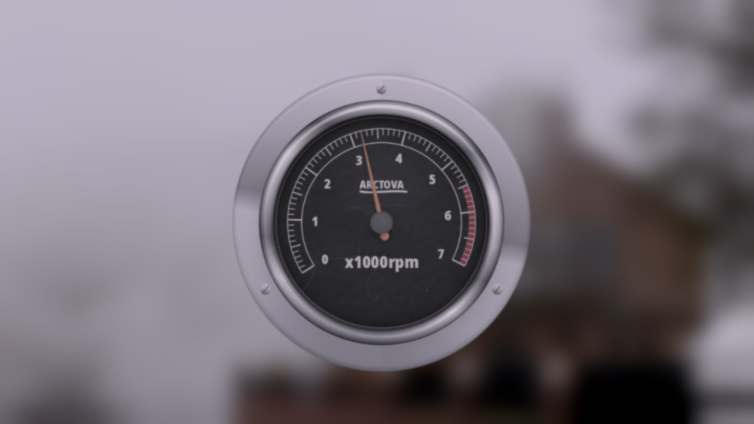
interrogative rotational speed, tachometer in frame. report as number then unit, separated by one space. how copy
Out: 3200 rpm
